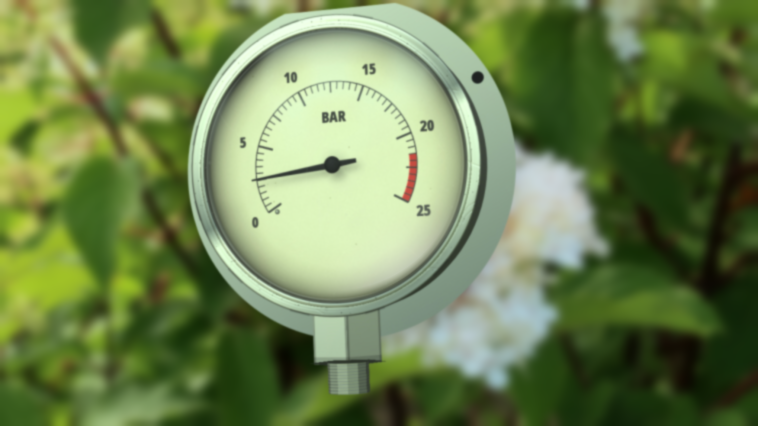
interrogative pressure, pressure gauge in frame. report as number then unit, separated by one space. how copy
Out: 2.5 bar
